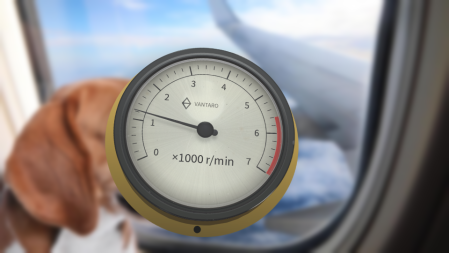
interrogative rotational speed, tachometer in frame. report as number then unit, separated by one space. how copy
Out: 1200 rpm
